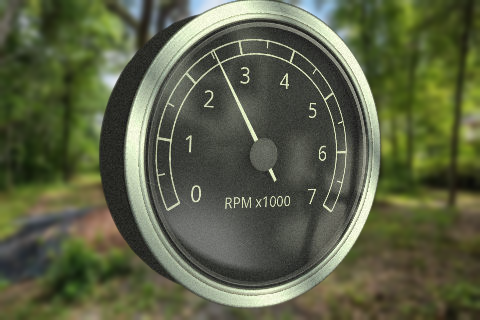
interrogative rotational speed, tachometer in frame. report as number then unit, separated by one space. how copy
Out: 2500 rpm
